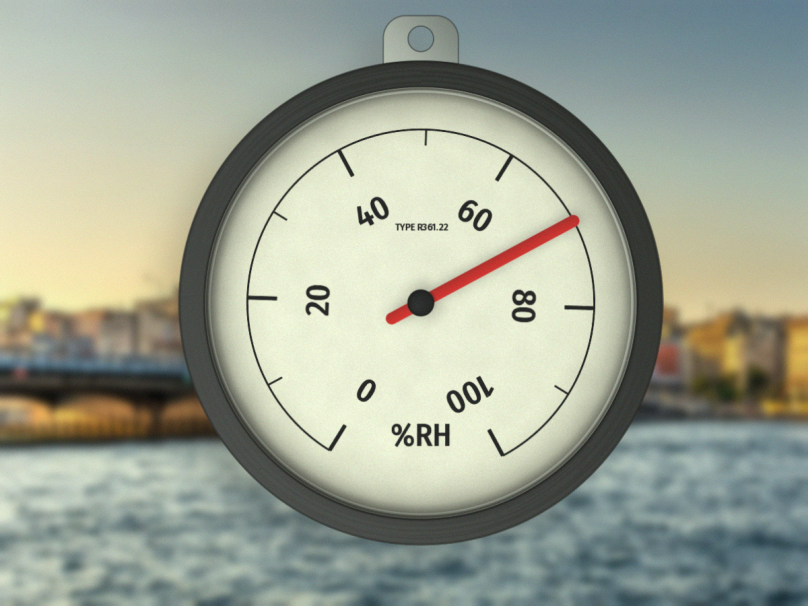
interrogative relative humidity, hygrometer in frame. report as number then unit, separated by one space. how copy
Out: 70 %
